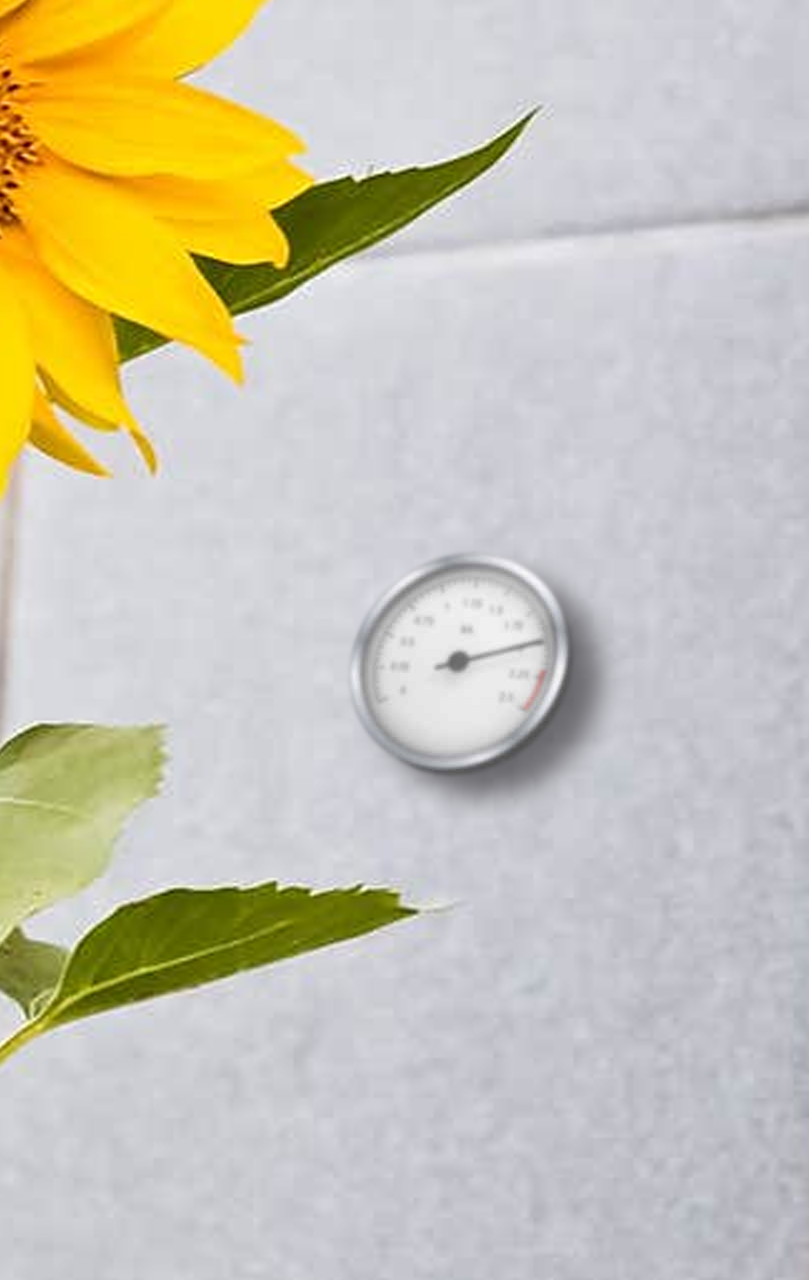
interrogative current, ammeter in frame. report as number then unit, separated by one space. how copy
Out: 2 kA
